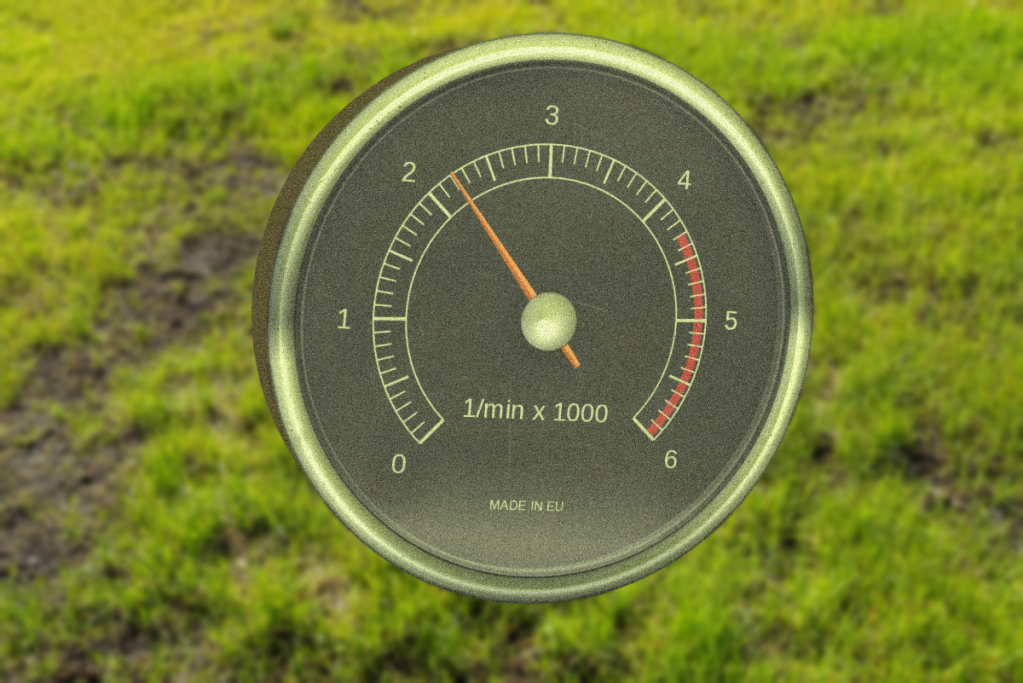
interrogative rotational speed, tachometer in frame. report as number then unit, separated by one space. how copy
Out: 2200 rpm
